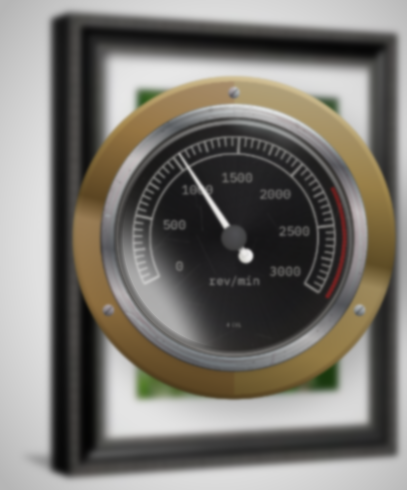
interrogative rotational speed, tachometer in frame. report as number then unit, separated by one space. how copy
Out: 1050 rpm
